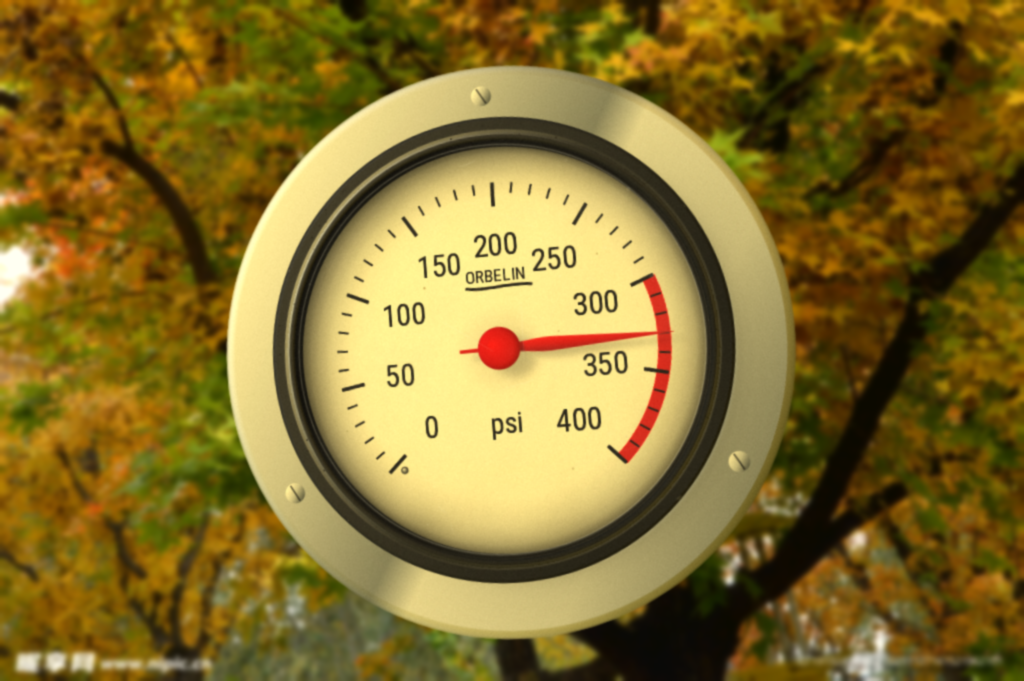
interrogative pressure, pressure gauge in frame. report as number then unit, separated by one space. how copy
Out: 330 psi
